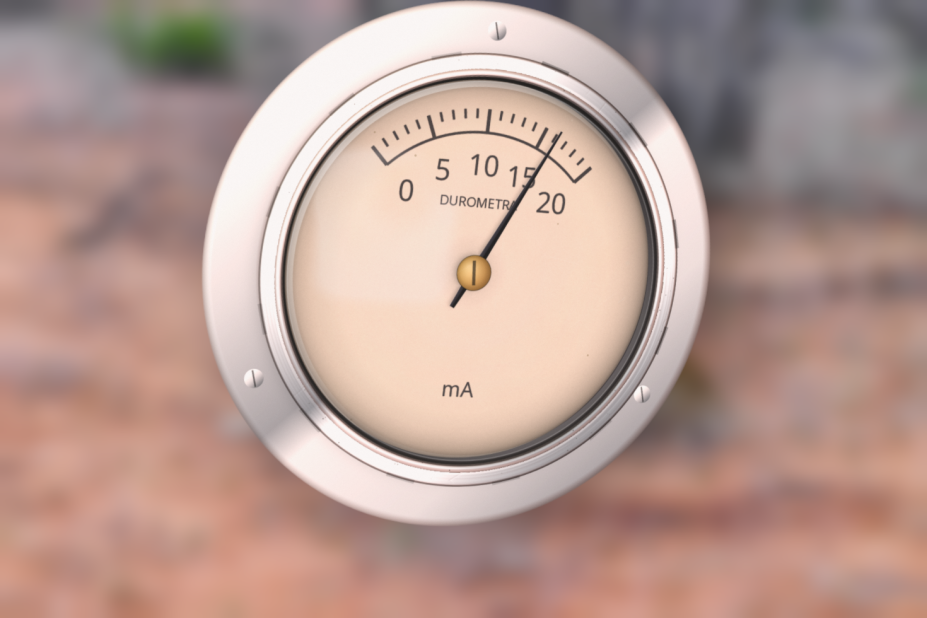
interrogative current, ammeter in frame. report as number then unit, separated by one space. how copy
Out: 16 mA
